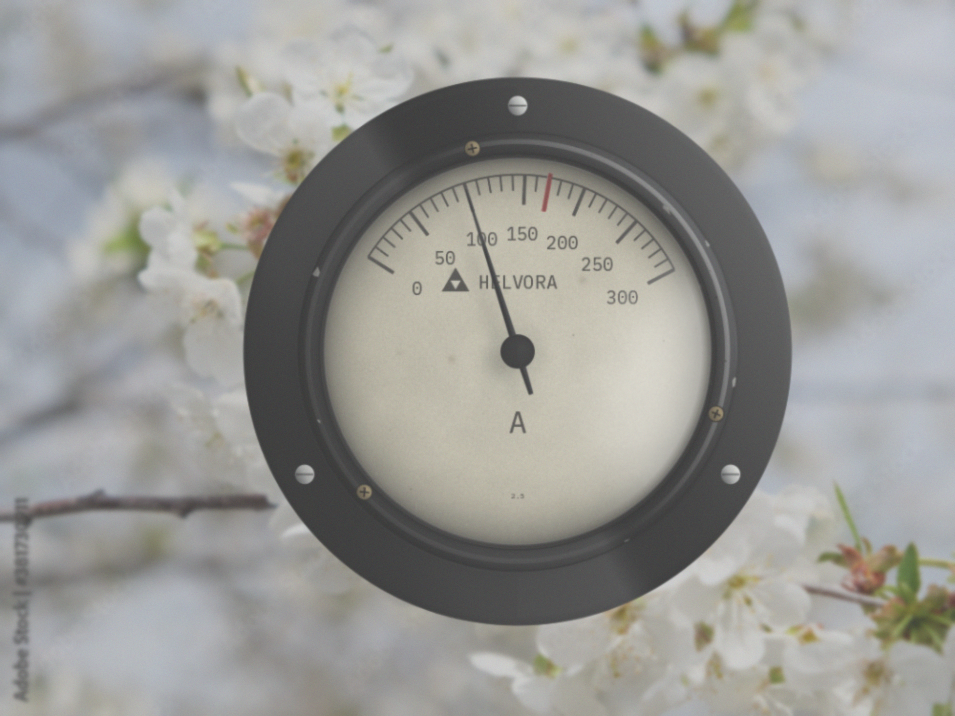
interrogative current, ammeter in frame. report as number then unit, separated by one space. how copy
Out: 100 A
